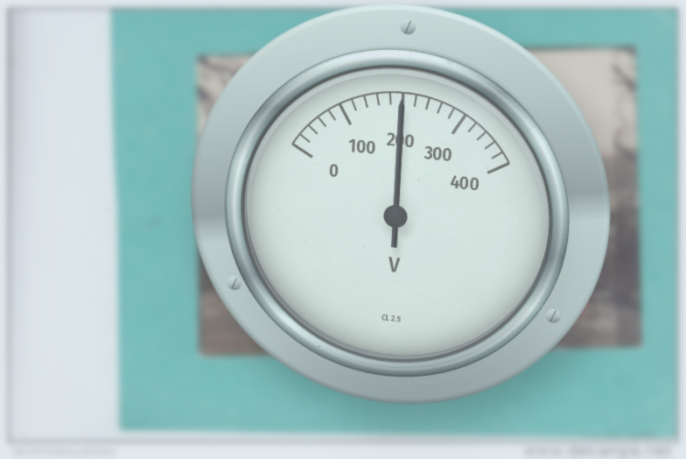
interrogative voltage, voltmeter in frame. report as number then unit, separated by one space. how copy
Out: 200 V
